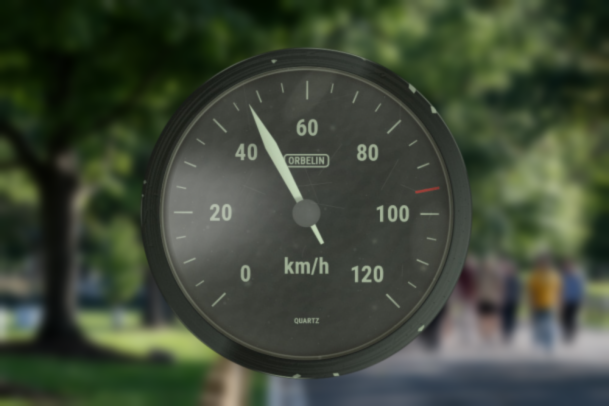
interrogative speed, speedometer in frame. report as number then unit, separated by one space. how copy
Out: 47.5 km/h
